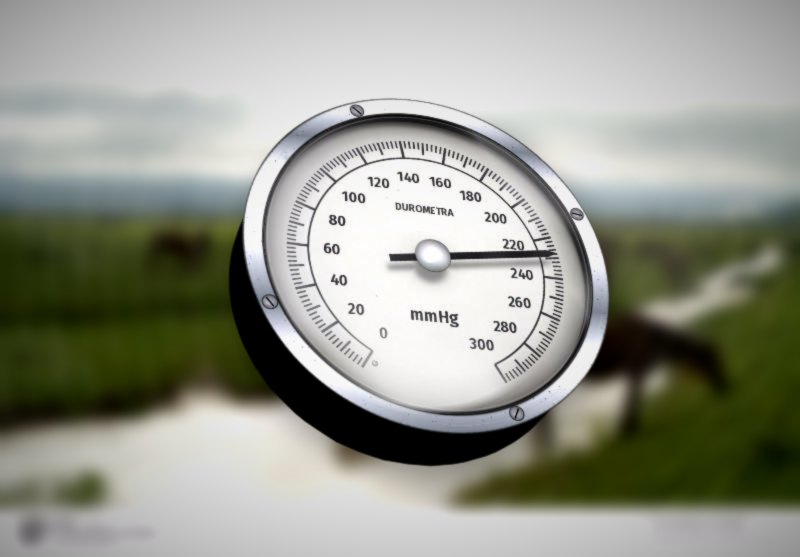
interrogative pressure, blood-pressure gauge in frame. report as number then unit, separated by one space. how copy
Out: 230 mmHg
